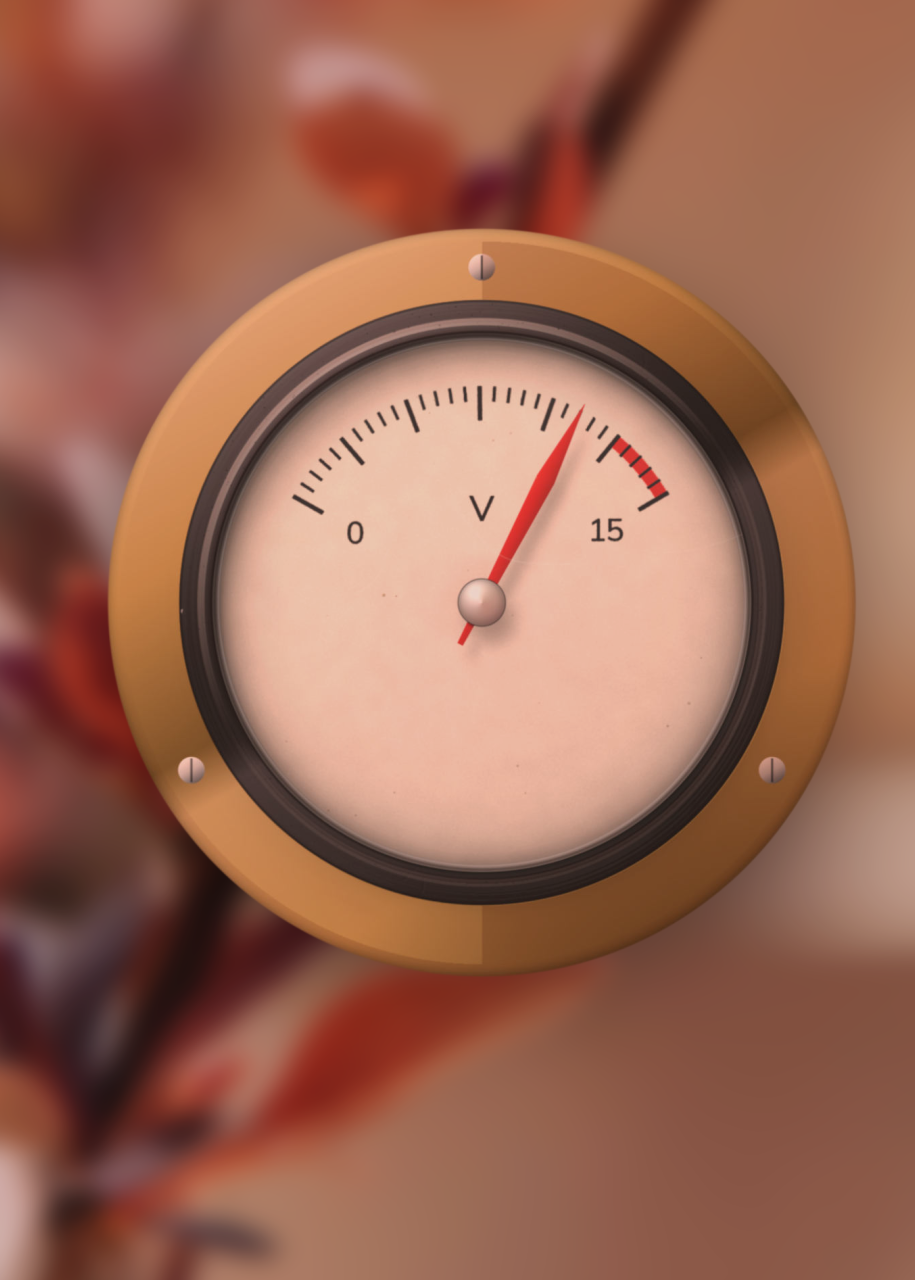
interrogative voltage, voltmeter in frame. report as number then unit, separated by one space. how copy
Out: 11 V
